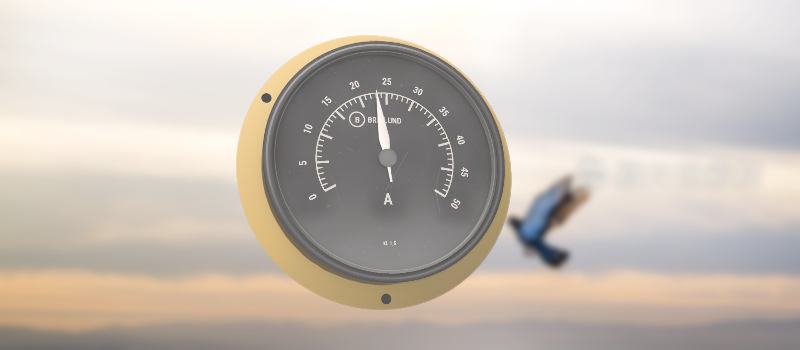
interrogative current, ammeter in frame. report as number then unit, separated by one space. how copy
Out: 23 A
